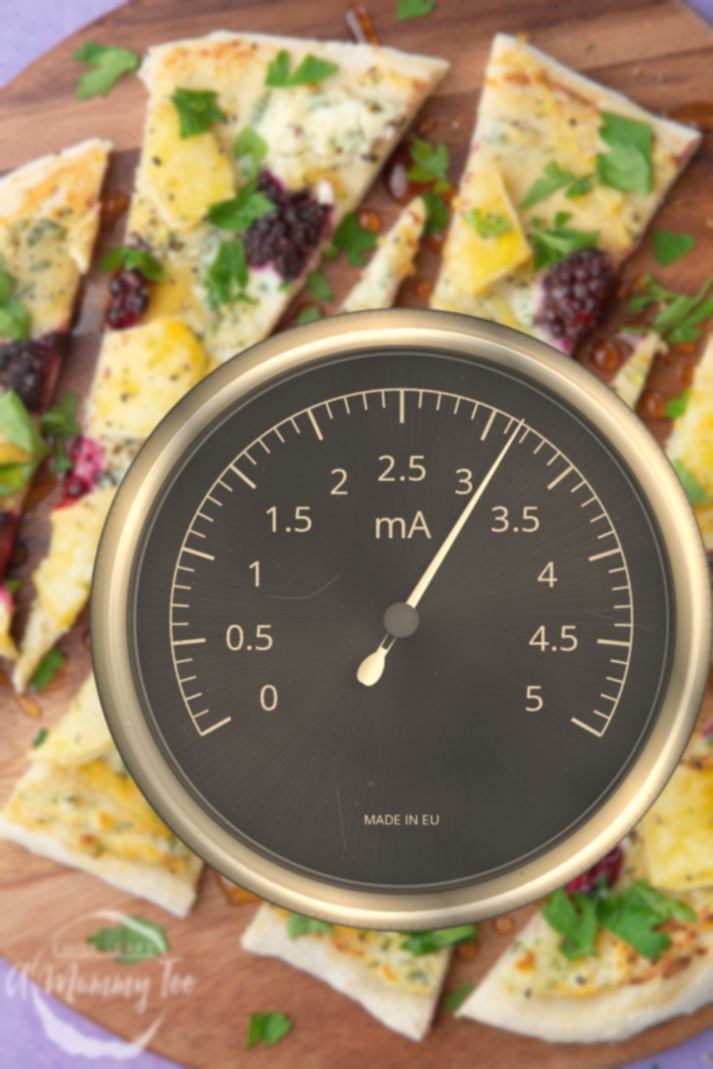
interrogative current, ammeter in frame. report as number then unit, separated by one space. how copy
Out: 3.15 mA
